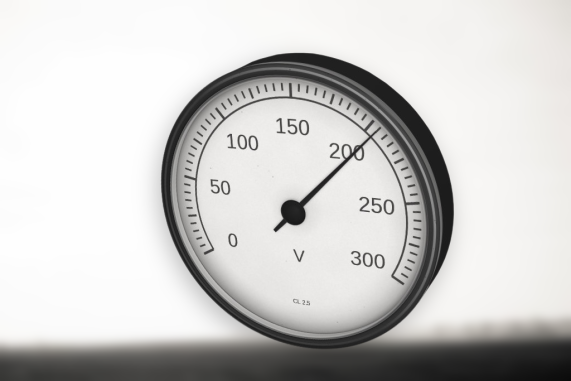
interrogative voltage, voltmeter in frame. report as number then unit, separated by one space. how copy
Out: 205 V
